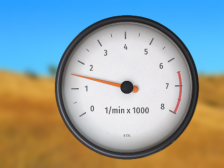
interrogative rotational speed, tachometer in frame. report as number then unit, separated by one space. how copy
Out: 1500 rpm
